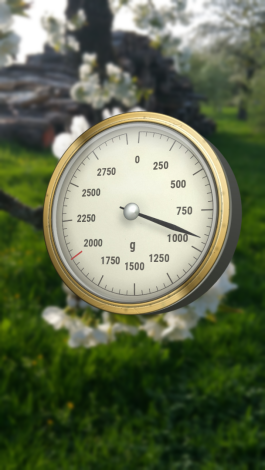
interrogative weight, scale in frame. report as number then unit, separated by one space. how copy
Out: 925 g
